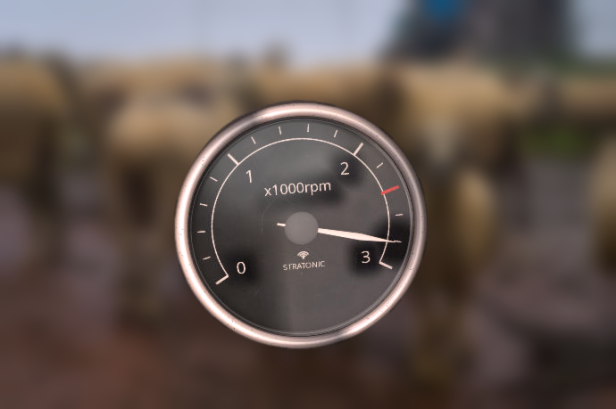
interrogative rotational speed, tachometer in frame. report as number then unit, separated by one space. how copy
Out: 2800 rpm
